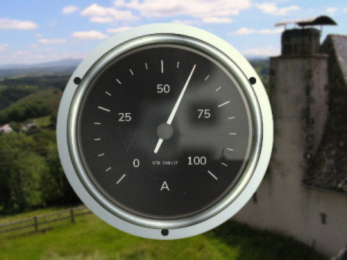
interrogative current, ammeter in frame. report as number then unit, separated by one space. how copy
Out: 60 A
